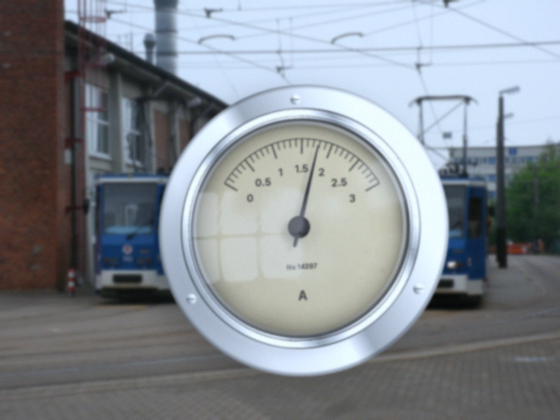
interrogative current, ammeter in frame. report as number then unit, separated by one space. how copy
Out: 1.8 A
